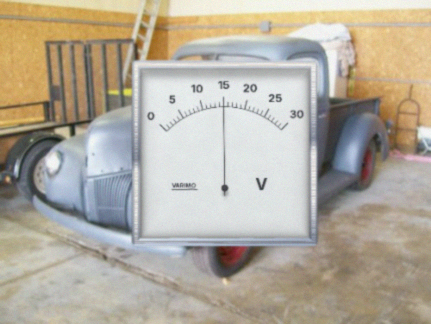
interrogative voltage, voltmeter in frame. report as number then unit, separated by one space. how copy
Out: 15 V
